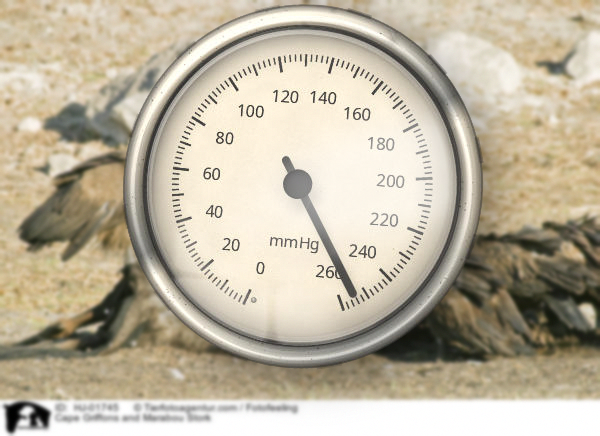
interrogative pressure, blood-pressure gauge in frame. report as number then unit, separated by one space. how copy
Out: 254 mmHg
